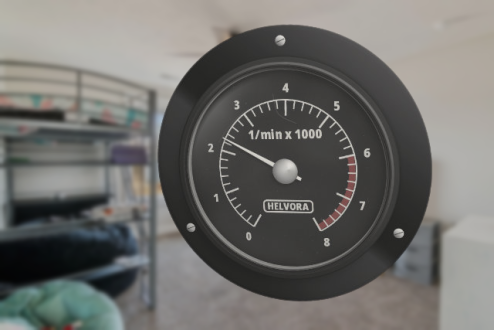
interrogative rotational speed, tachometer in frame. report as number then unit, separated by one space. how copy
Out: 2300 rpm
